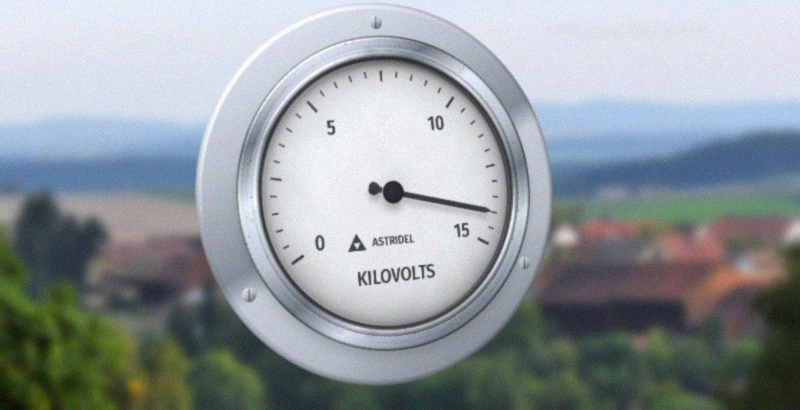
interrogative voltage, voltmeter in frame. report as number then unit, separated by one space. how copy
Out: 14 kV
